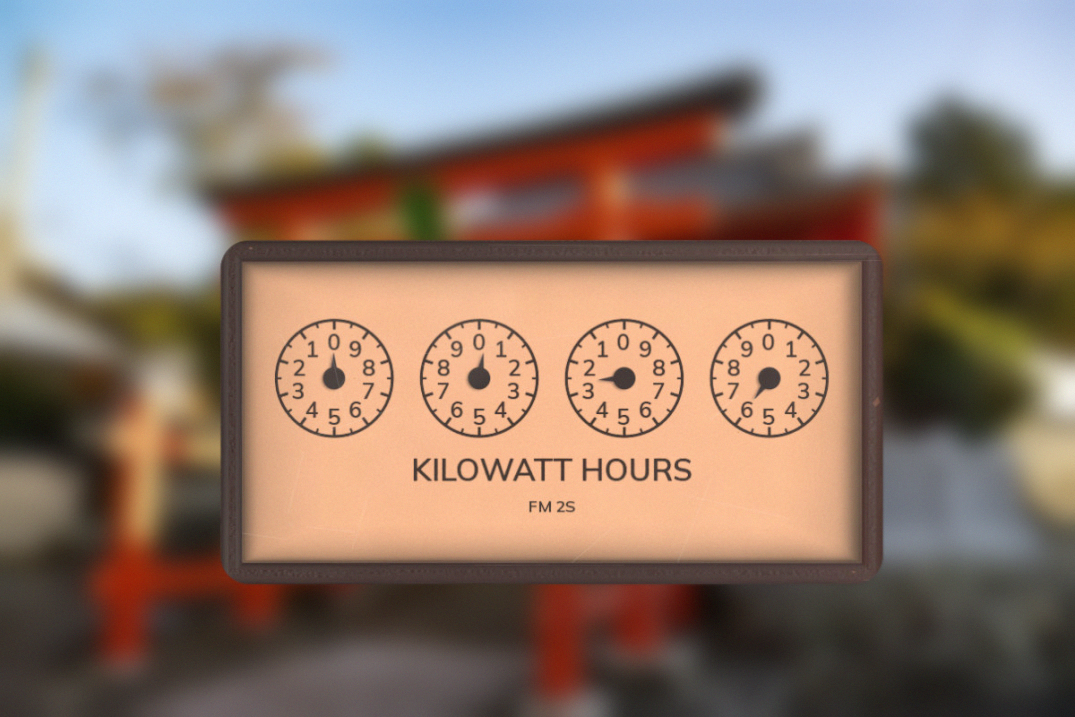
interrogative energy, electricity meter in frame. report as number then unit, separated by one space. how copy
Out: 26 kWh
